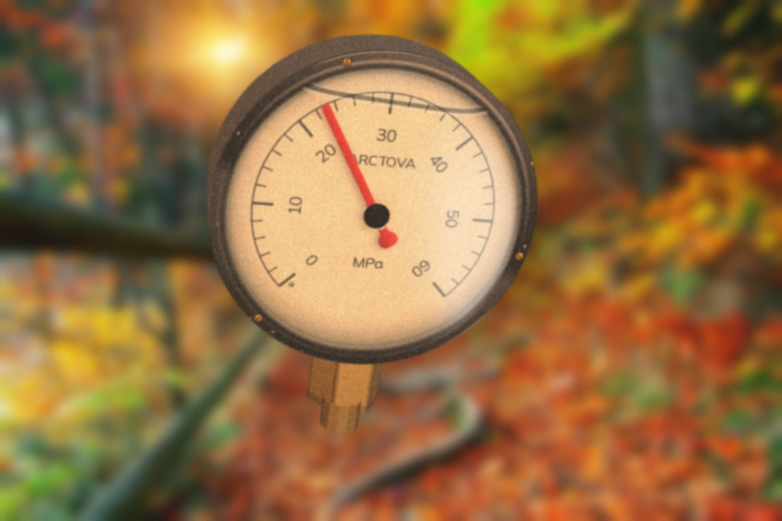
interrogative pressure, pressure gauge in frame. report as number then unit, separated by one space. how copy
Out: 23 MPa
